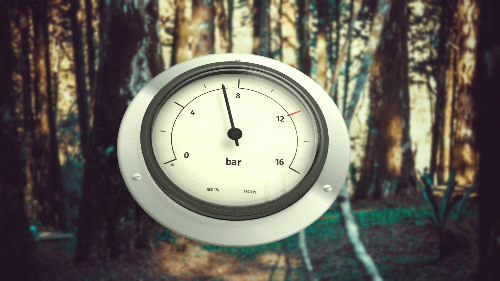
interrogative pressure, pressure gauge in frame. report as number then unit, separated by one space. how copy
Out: 7 bar
